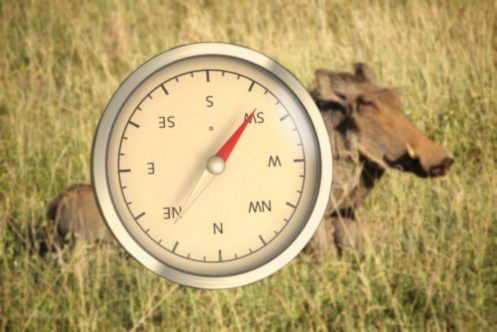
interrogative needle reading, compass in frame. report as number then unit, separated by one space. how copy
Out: 220 °
